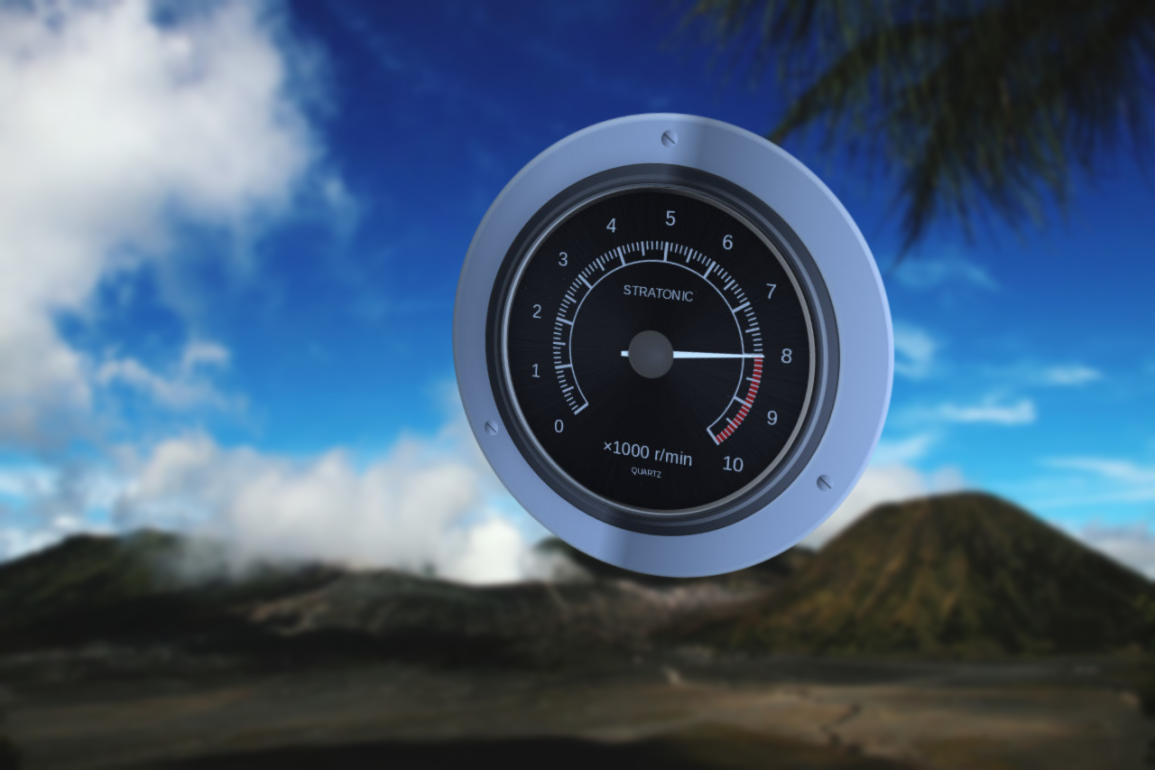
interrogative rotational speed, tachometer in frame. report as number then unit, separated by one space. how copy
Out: 8000 rpm
